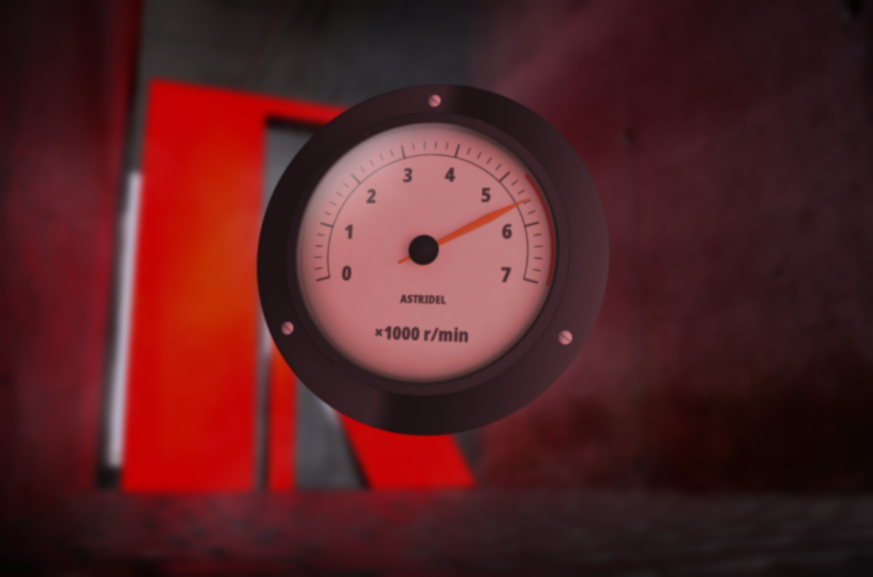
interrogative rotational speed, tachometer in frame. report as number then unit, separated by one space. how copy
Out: 5600 rpm
